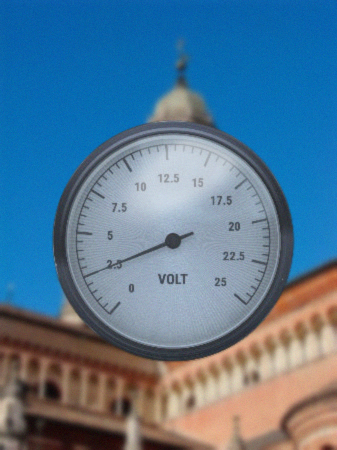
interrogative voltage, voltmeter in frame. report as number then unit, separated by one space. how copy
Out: 2.5 V
